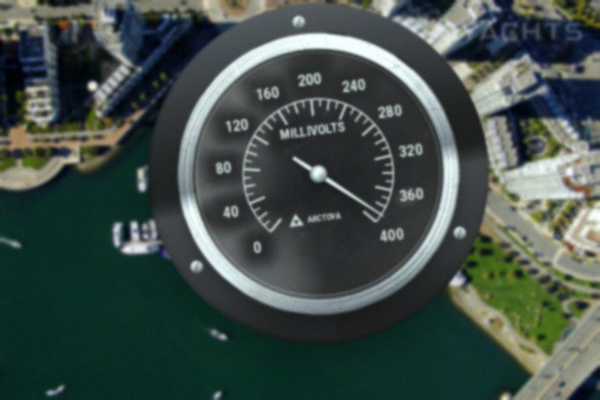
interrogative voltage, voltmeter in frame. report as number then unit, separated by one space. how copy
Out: 390 mV
